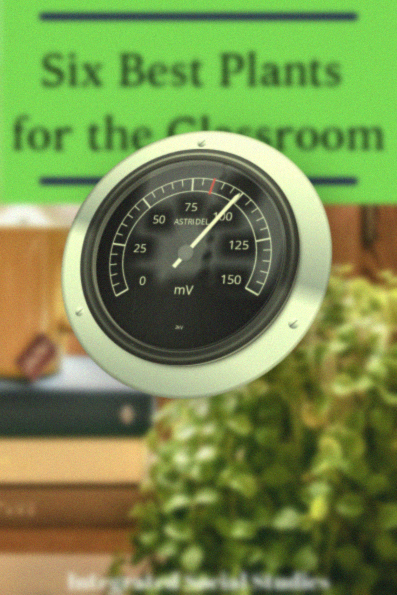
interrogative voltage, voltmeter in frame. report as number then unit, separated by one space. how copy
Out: 100 mV
